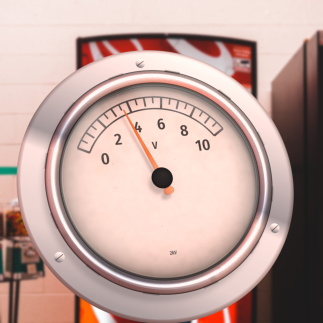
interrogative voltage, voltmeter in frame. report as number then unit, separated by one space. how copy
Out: 3.5 V
